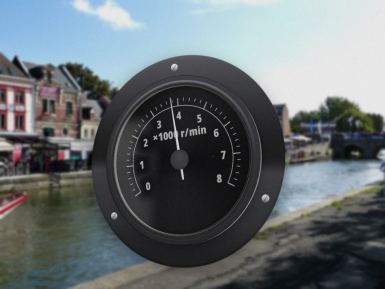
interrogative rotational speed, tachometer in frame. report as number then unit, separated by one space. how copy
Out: 3800 rpm
